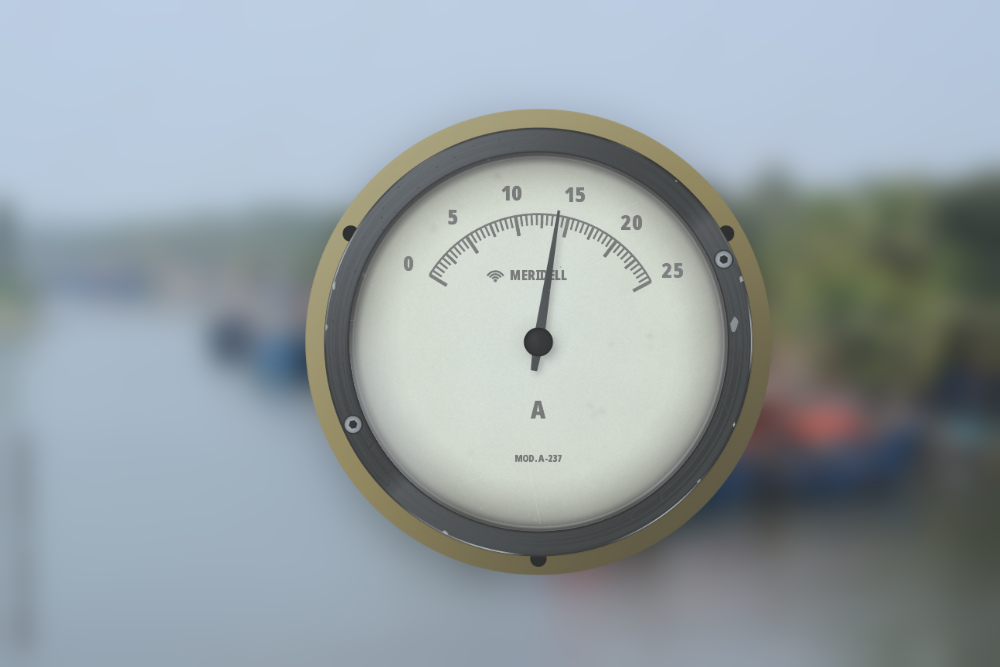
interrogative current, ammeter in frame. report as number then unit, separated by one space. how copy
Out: 14 A
